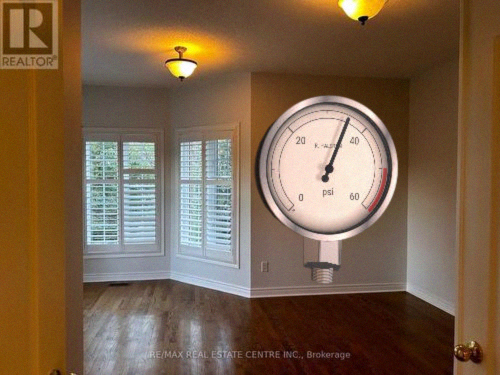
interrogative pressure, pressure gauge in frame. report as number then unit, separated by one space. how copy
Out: 35 psi
